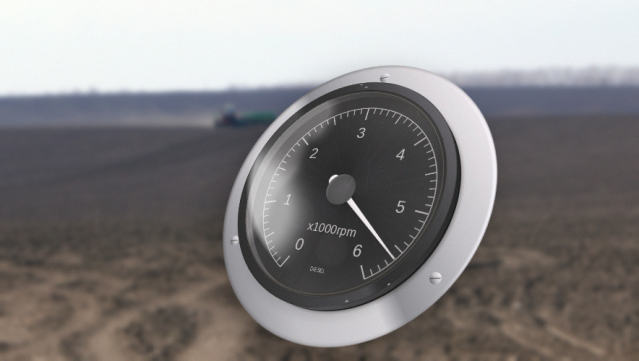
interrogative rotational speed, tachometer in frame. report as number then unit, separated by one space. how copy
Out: 5600 rpm
